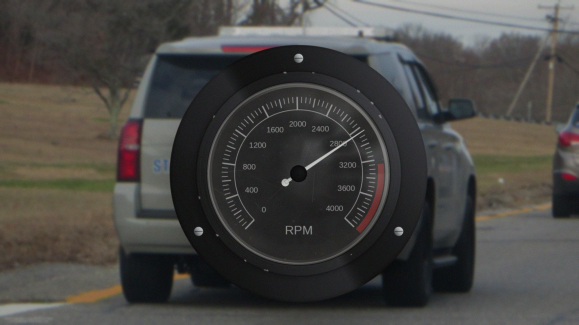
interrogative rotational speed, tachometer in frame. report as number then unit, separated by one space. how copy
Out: 2850 rpm
